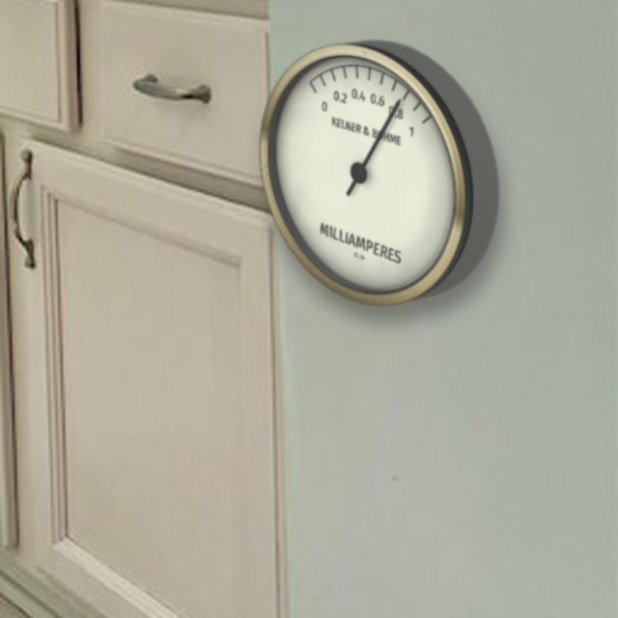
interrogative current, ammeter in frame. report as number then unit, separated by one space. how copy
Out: 0.8 mA
